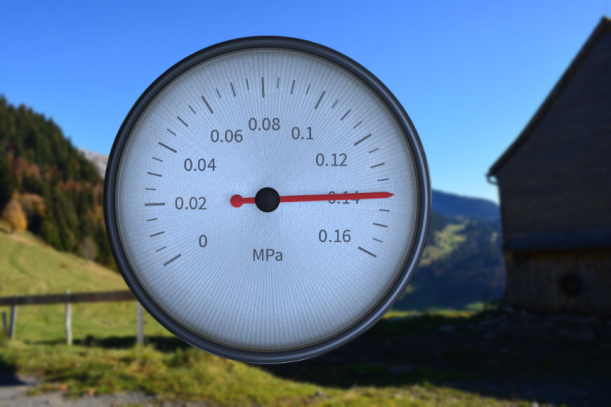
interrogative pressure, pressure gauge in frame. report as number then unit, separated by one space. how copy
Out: 0.14 MPa
